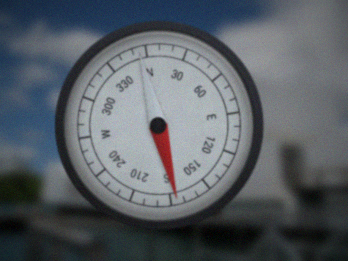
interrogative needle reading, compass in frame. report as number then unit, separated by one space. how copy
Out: 175 °
